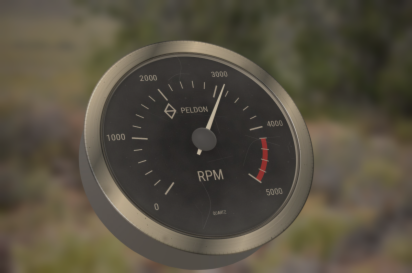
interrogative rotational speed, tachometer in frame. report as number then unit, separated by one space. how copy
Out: 3100 rpm
